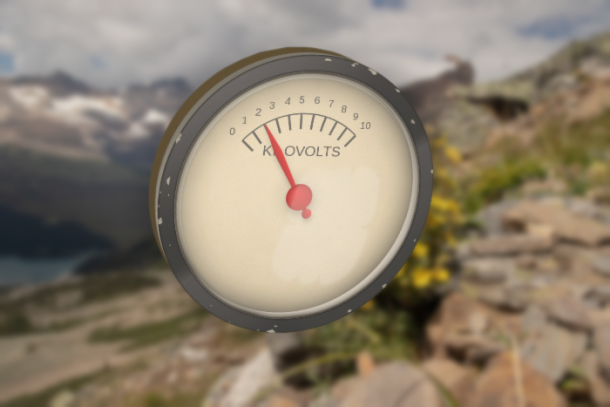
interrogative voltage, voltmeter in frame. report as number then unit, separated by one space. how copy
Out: 2 kV
